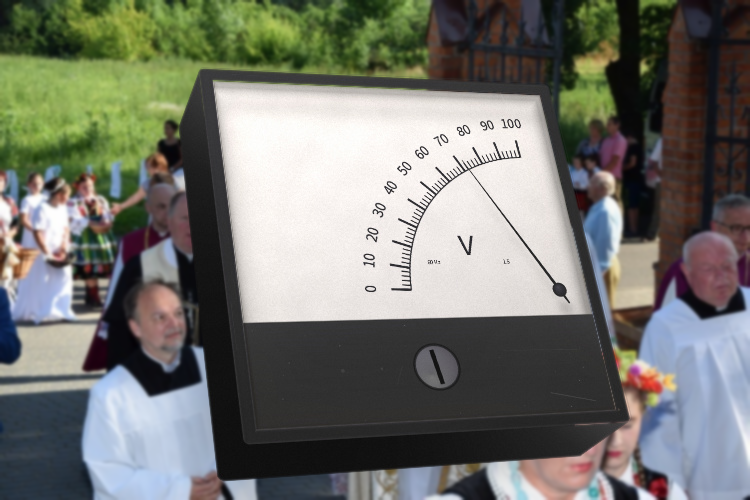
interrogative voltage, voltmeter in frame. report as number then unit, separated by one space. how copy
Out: 70 V
